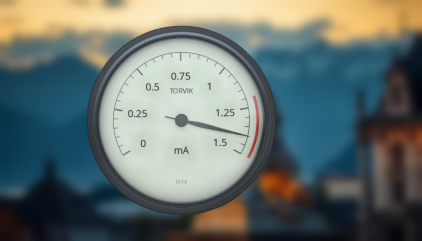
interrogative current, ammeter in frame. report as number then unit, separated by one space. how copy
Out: 1.4 mA
